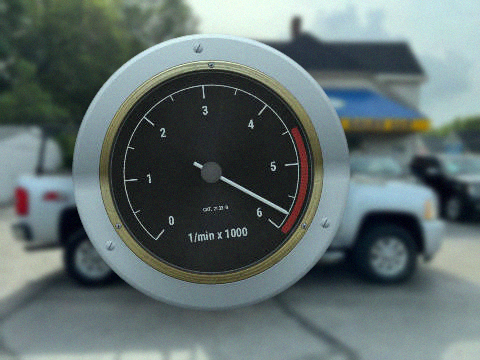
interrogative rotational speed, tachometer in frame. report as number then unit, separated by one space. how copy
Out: 5750 rpm
